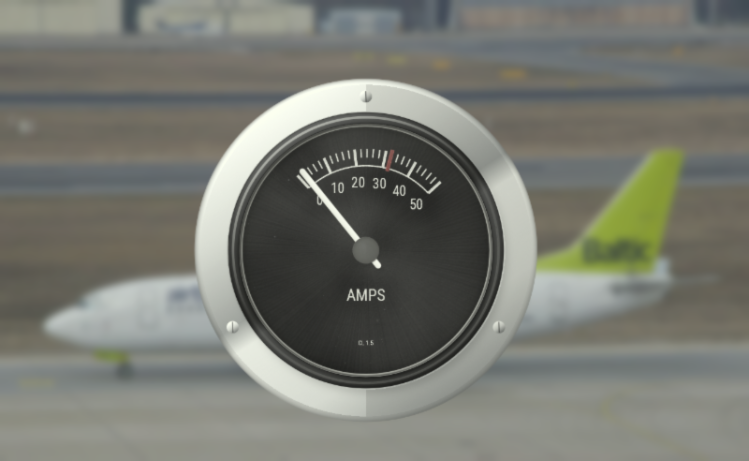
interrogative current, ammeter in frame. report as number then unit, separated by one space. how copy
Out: 2 A
